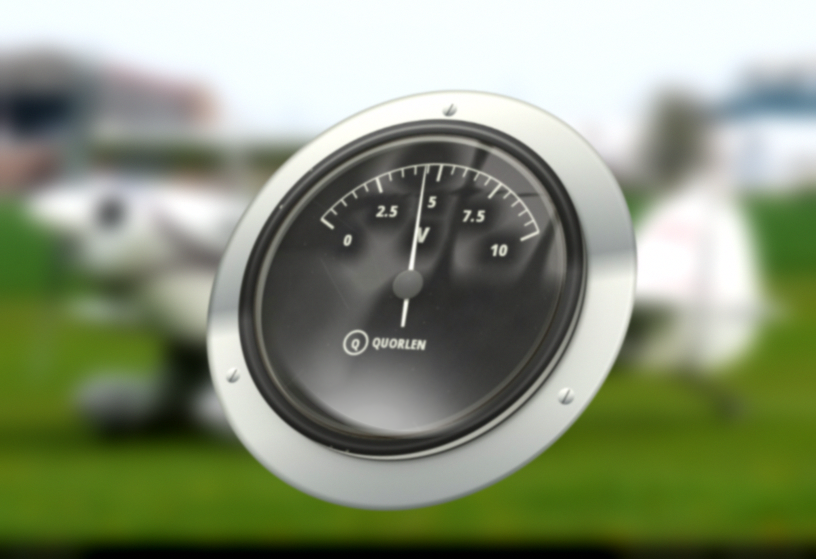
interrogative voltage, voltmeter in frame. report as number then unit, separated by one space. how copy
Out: 4.5 V
